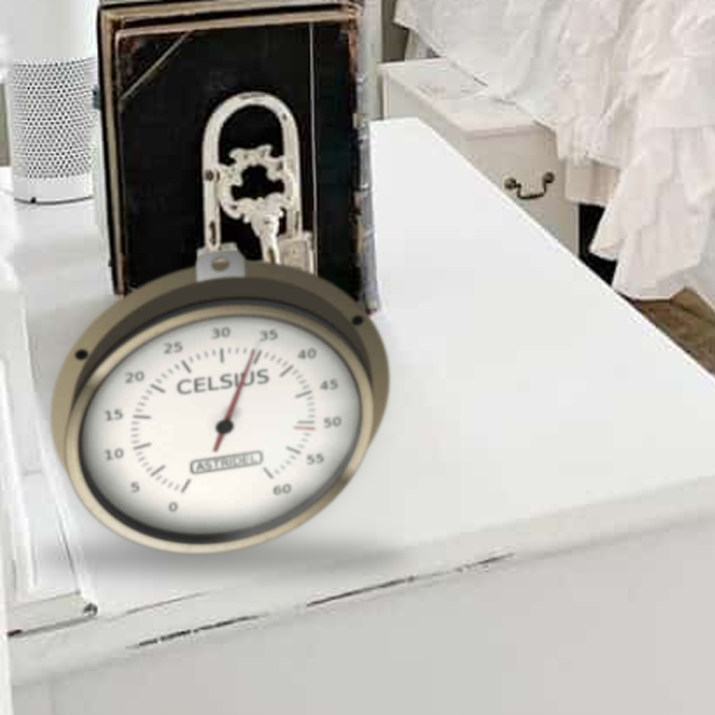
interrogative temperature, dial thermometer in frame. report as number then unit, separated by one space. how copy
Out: 34 °C
